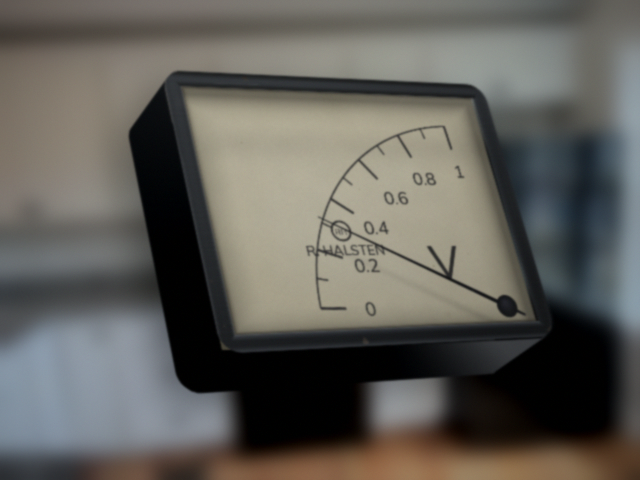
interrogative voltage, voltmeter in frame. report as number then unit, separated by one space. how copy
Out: 0.3 V
